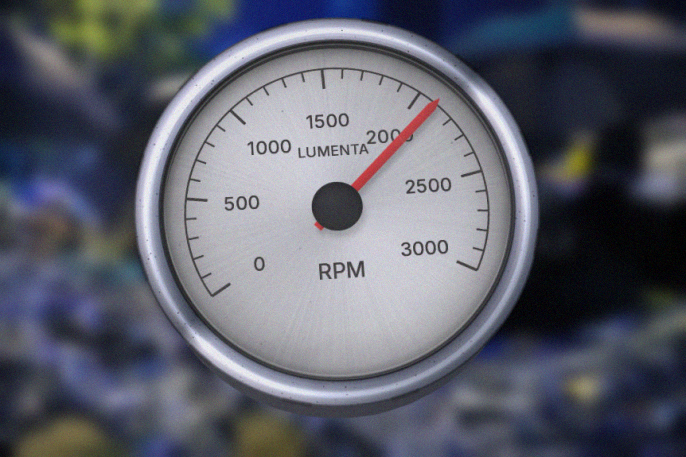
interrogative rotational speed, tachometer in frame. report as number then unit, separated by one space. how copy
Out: 2100 rpm
